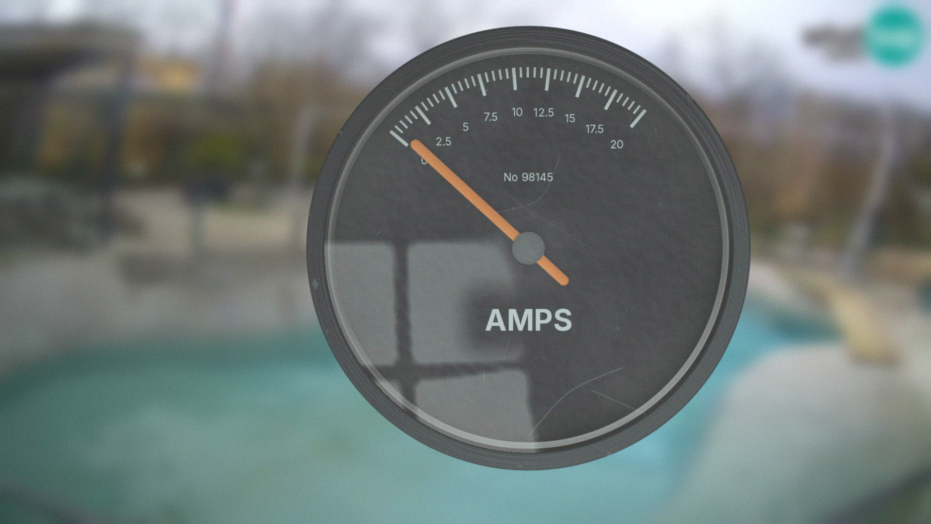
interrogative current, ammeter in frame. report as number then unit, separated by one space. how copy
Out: 0.5 A
